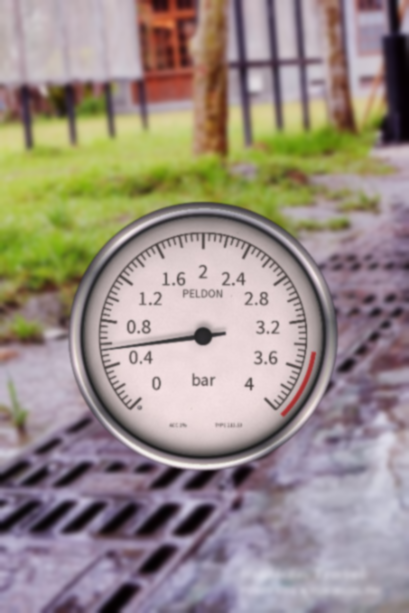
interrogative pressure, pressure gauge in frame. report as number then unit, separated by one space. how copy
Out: 0.55 bar
